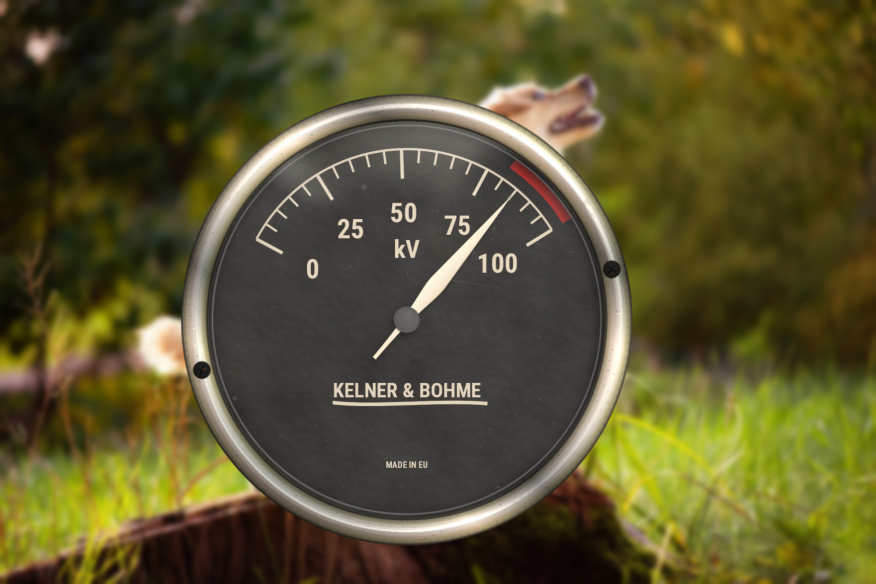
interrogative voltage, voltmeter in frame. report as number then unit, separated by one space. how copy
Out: 85 kV
